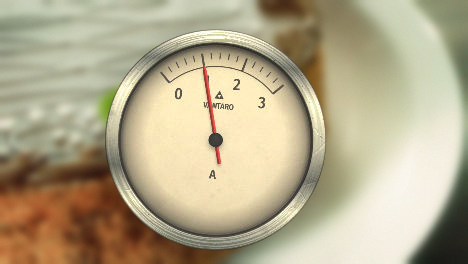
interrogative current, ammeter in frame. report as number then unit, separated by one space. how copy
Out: 1 A
